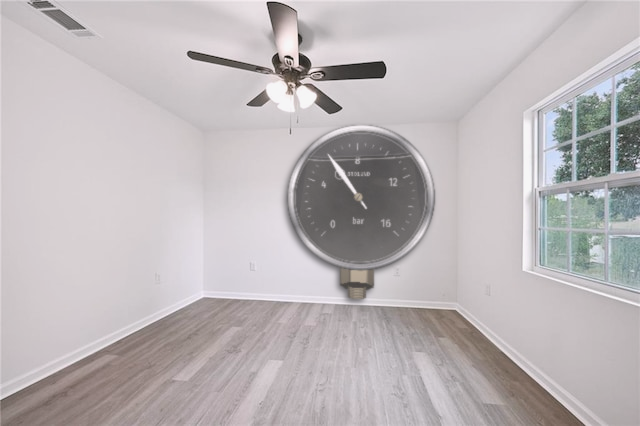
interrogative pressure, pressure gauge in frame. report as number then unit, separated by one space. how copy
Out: 6 bar
